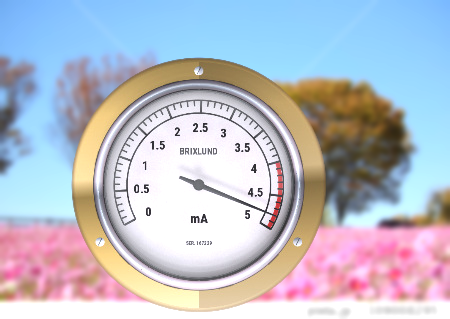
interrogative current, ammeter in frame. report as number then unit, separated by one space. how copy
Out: 4.8 mA
